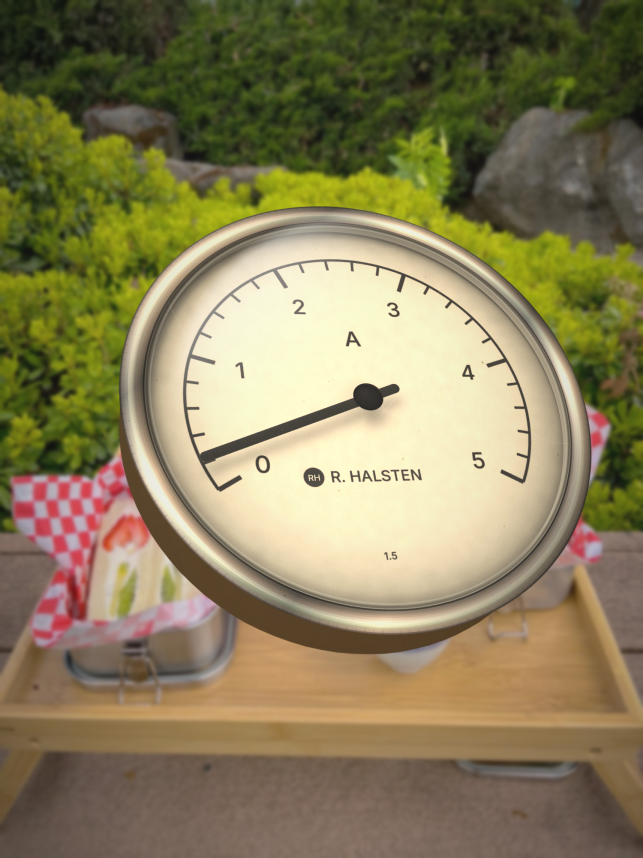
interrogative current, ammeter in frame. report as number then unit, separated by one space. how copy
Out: 0.2 A
